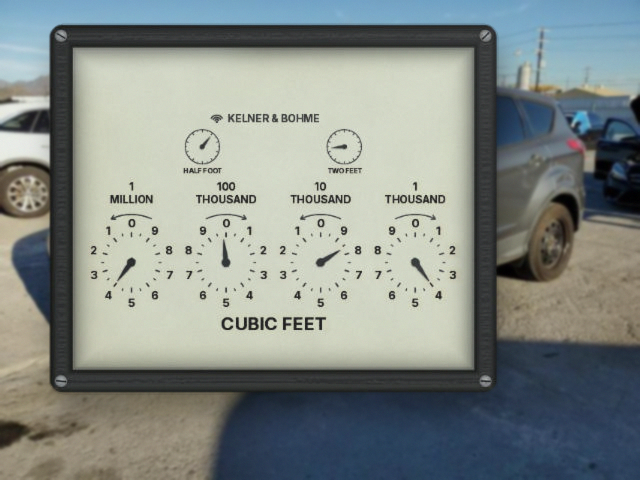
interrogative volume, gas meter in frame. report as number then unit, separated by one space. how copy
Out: 398400 ft³
